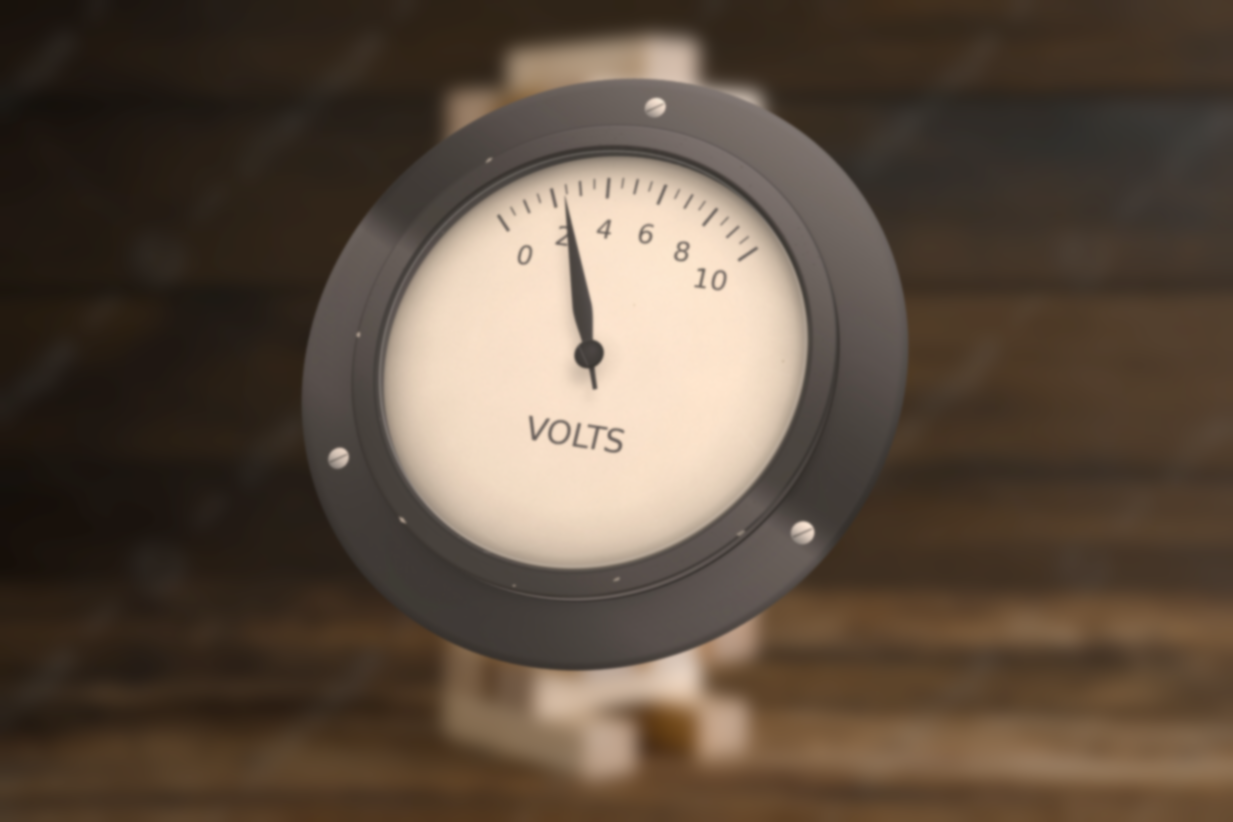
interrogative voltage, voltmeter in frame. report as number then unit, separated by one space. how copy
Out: 2.5 V
